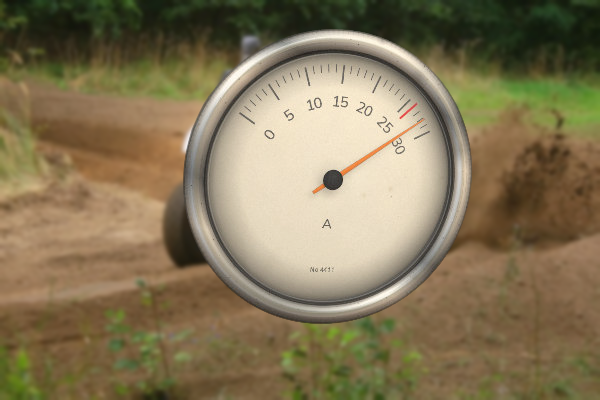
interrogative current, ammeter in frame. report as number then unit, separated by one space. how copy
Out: 28 A
